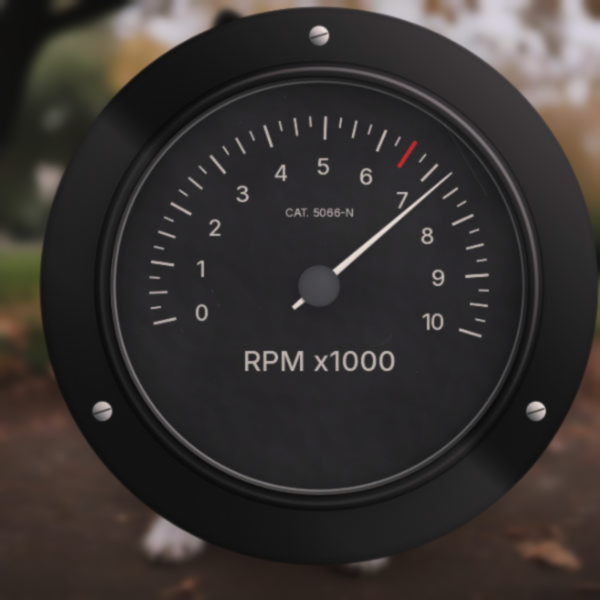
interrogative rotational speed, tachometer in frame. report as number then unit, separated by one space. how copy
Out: 7250 rpm
